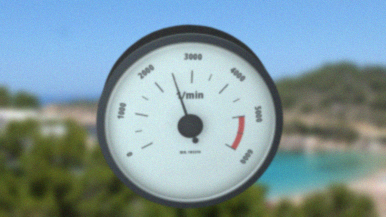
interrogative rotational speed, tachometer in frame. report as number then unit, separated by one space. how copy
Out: 2500 rpm
